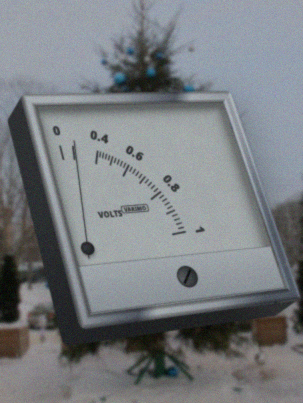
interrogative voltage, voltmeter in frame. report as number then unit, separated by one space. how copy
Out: 0.2 V
